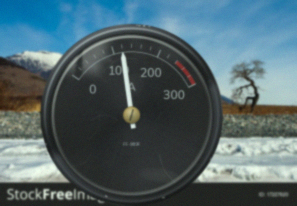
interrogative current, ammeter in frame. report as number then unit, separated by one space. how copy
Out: 120 A
